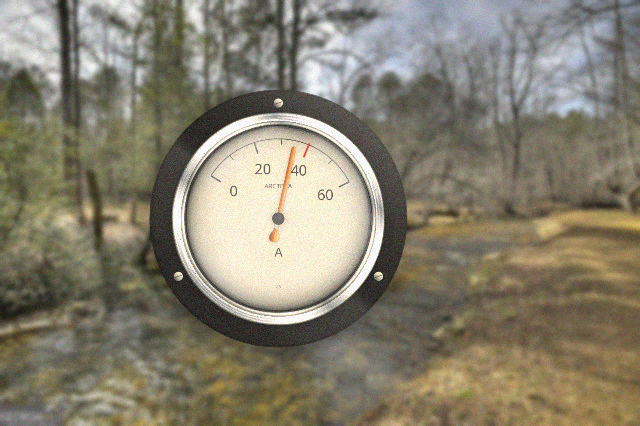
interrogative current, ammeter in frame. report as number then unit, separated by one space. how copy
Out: 35 A
